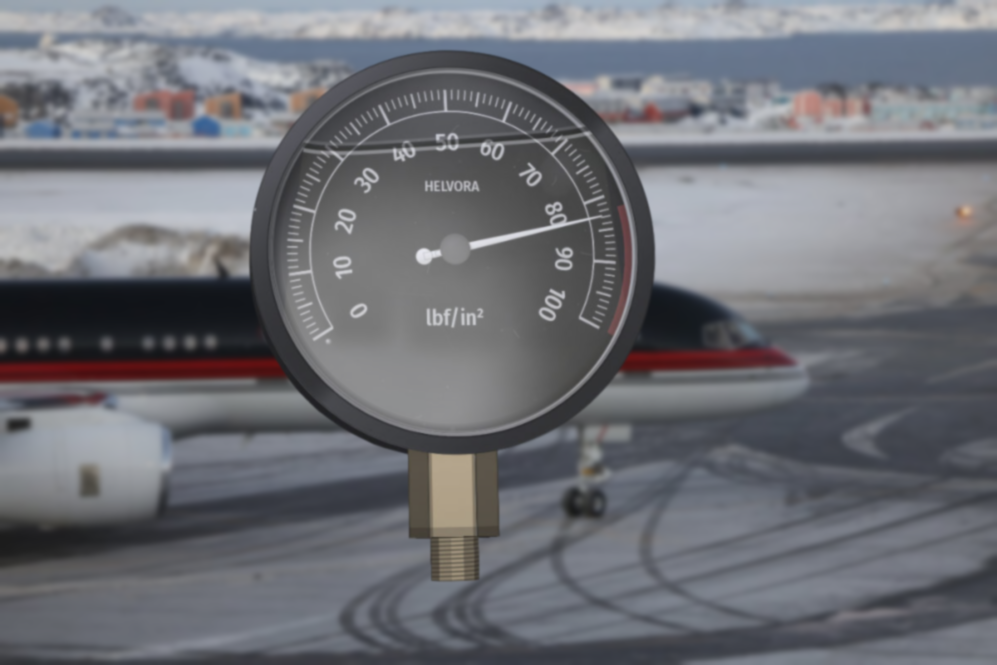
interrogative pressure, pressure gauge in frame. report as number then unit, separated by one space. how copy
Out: 83 psi
